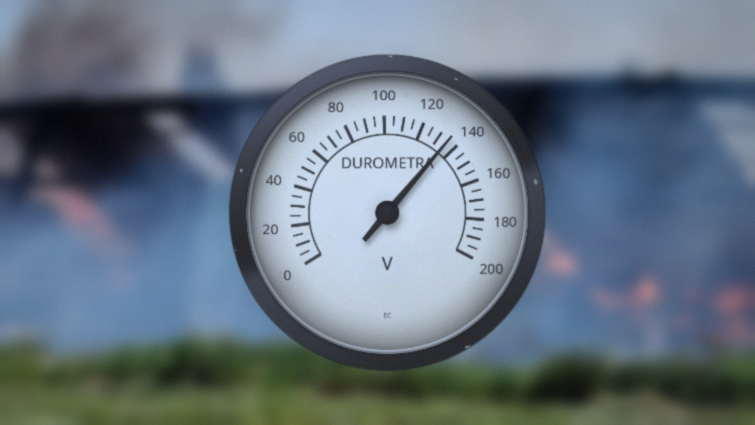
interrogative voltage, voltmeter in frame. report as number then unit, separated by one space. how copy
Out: 135 V
